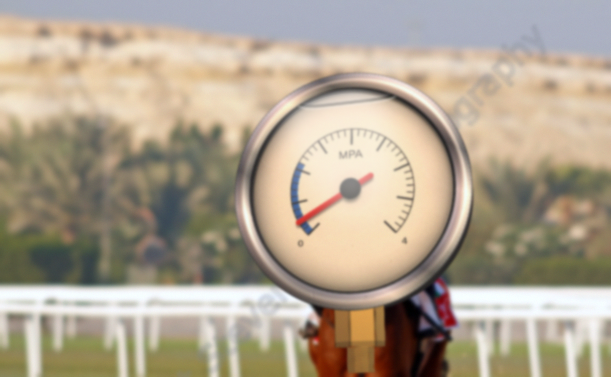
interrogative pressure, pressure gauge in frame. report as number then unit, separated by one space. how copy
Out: 0.2 MPa
